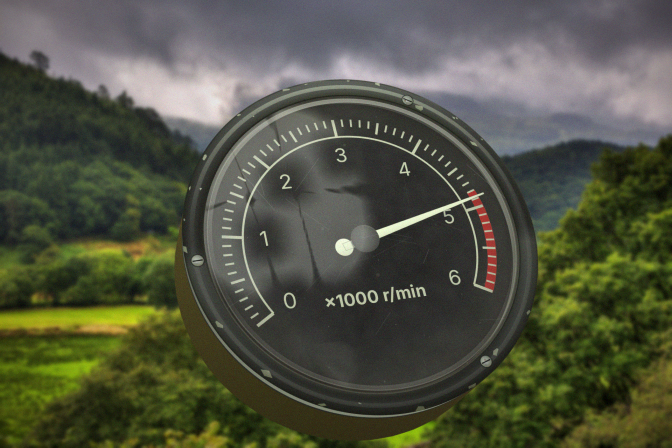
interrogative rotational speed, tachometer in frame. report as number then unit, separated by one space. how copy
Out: 4900 rpm
